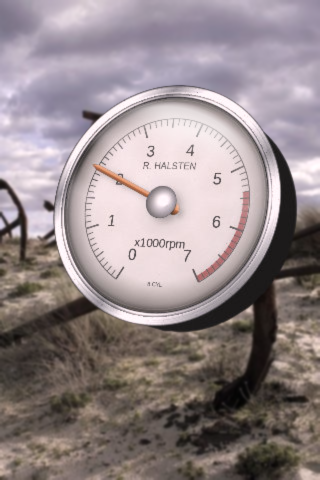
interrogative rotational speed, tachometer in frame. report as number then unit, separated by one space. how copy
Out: 2000 rpm
